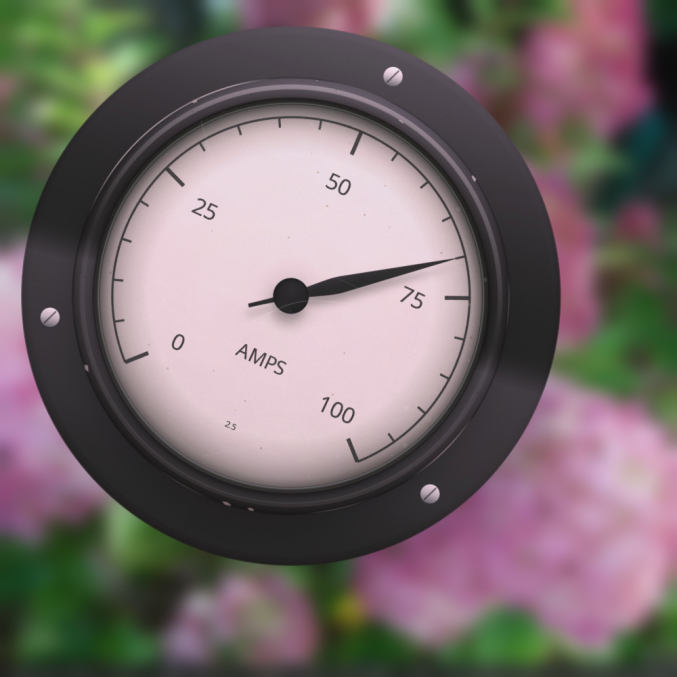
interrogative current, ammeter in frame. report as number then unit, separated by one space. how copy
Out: 70 A
